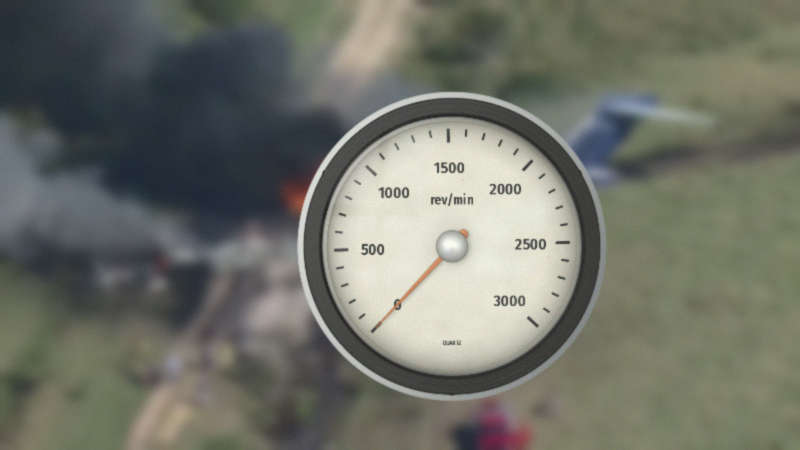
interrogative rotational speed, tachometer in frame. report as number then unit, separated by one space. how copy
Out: 0 rpm
